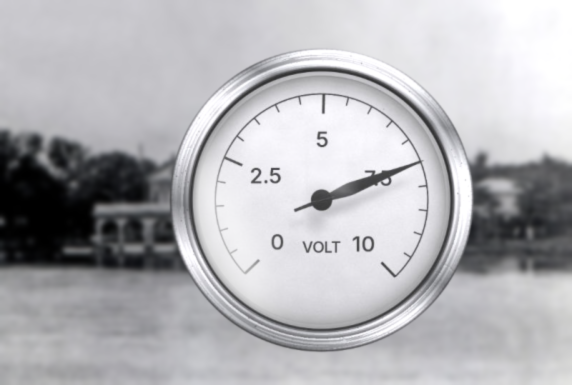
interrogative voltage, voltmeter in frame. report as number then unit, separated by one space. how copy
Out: 7.5 V
